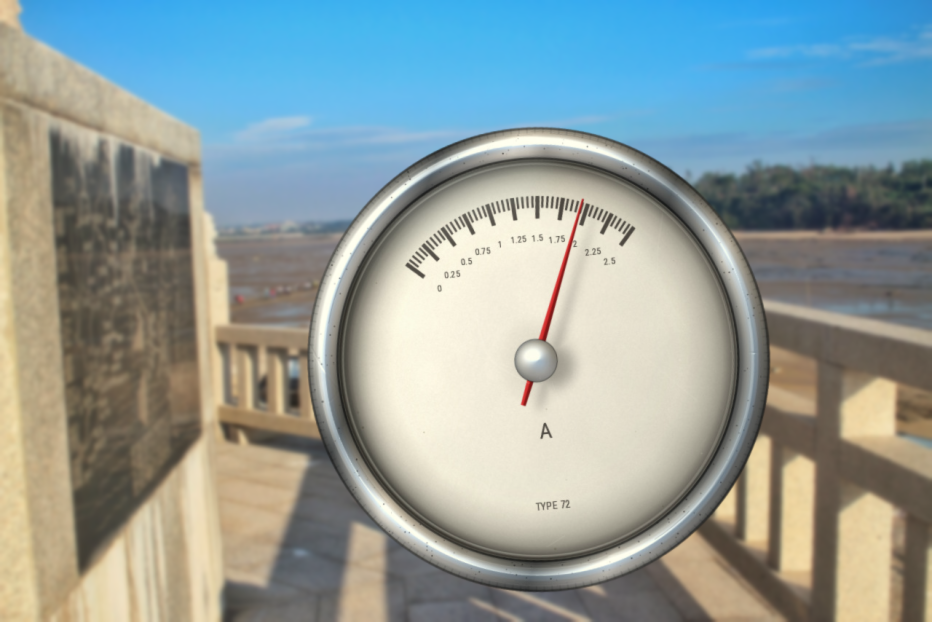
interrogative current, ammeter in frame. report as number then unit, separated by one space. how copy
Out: 1.95 A
